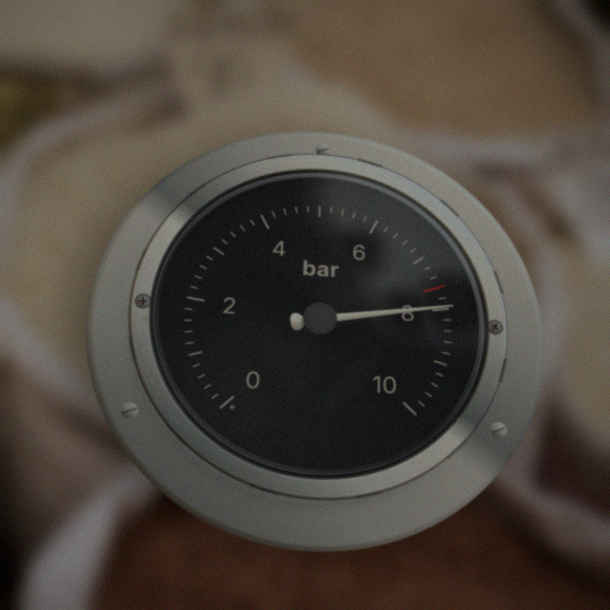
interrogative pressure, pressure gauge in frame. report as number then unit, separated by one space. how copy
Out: 8 bar
